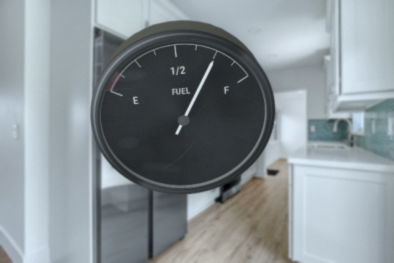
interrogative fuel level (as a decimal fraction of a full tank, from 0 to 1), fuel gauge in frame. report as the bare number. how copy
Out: 0.75
